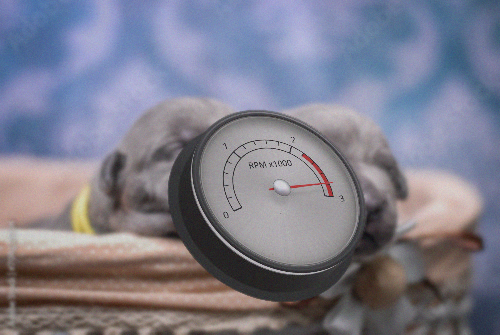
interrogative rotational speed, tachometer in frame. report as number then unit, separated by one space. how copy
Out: 2800 rpm
